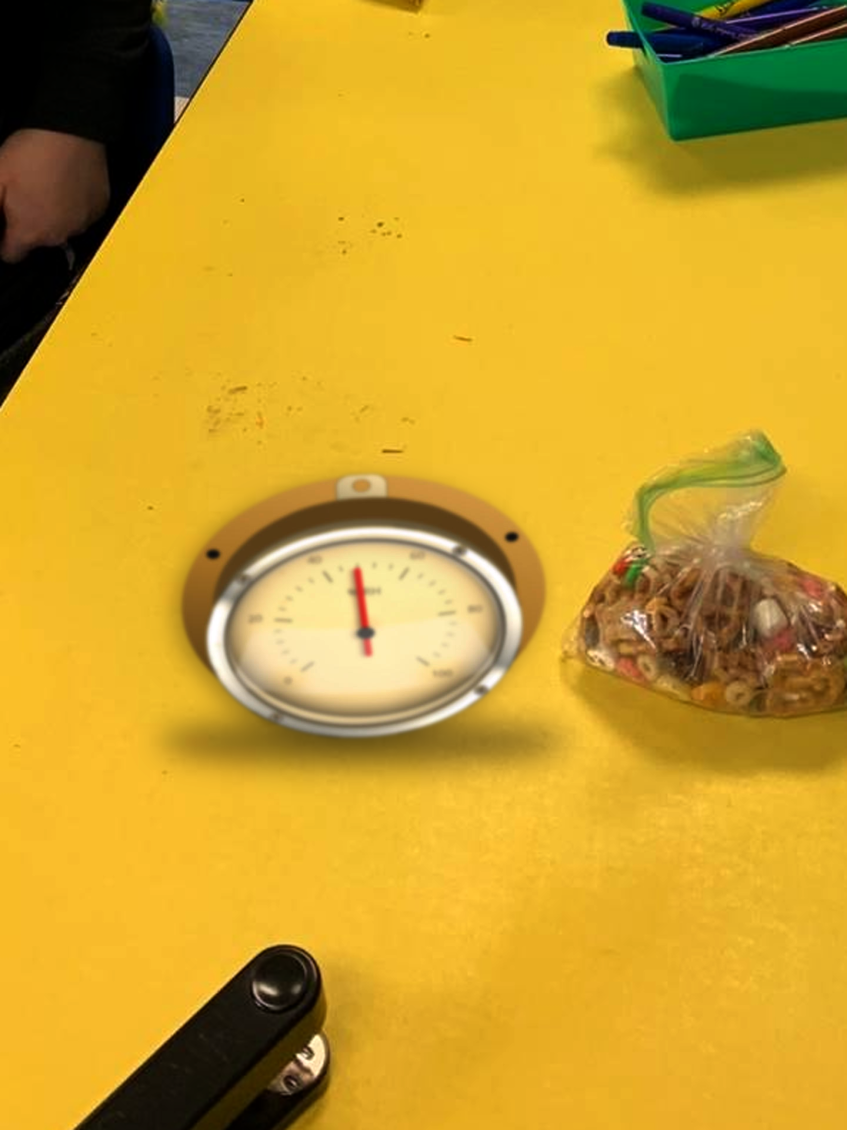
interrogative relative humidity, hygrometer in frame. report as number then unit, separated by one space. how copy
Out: 48 %
